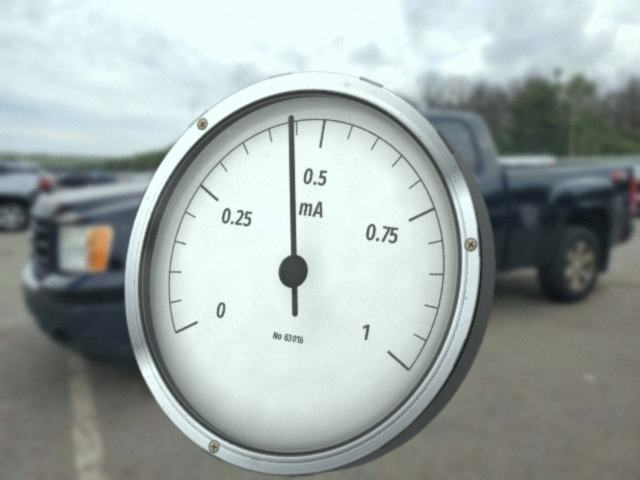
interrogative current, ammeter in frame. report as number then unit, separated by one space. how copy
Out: 0.45 mA
